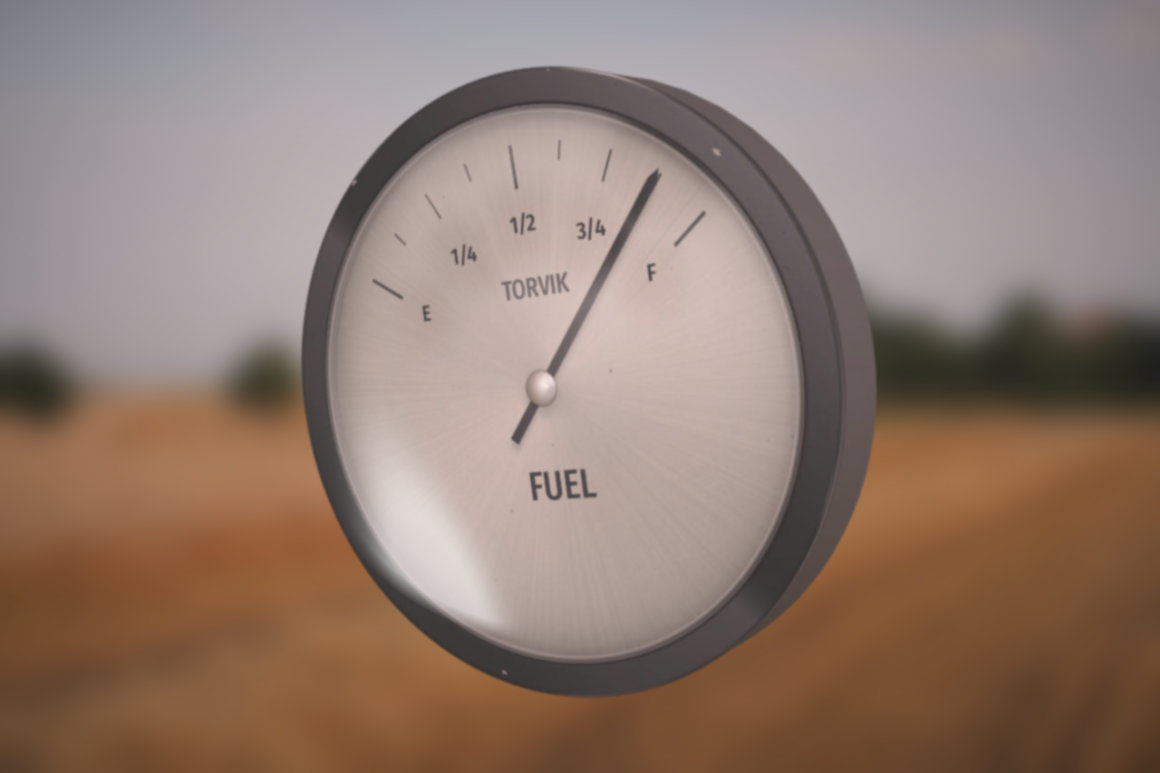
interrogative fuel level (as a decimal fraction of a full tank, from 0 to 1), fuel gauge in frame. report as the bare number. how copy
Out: 0.875
